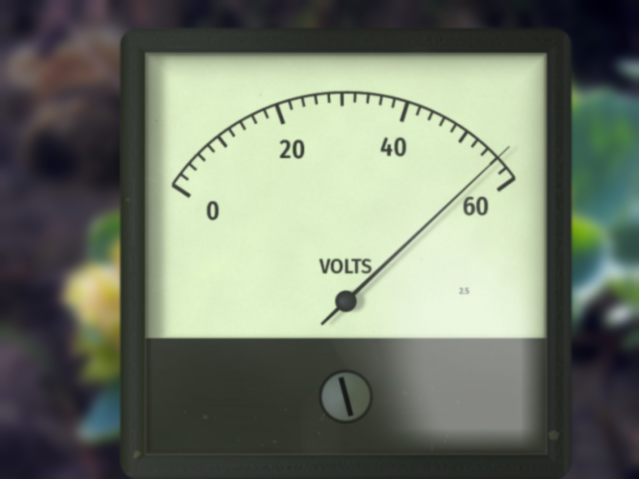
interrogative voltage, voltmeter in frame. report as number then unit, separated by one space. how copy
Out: 56 V
